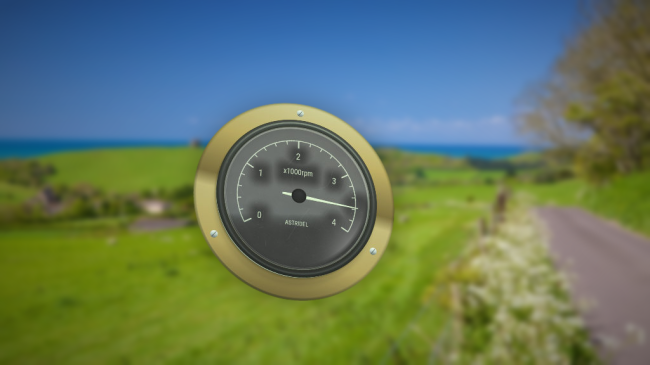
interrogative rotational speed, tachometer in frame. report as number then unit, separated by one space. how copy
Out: 3600 rpm
